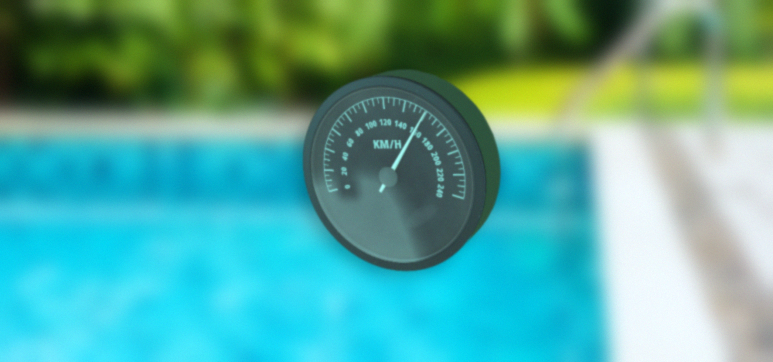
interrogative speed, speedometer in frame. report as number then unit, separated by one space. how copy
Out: 160 km/h
